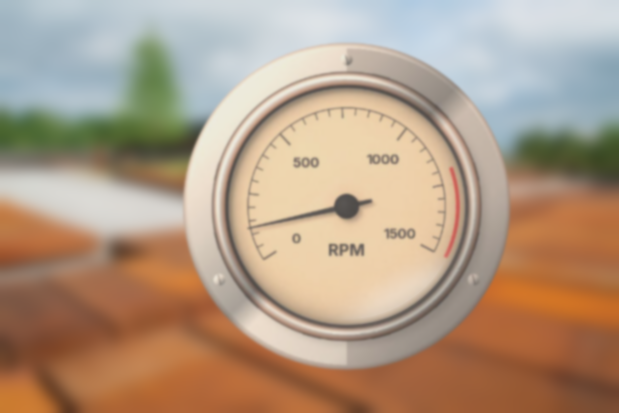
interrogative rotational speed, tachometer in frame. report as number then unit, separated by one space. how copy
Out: 125 rpm
